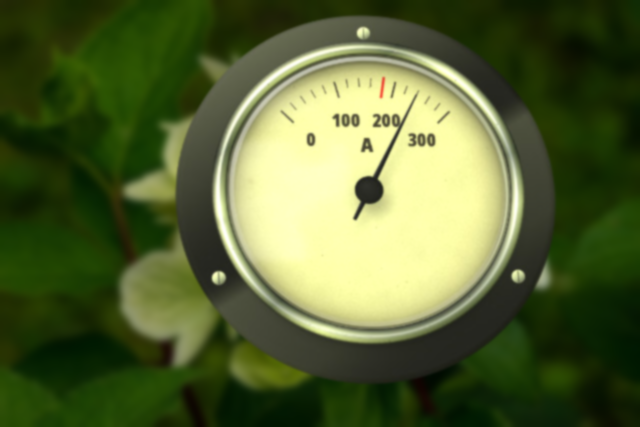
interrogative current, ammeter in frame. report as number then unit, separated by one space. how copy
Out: 240 A
